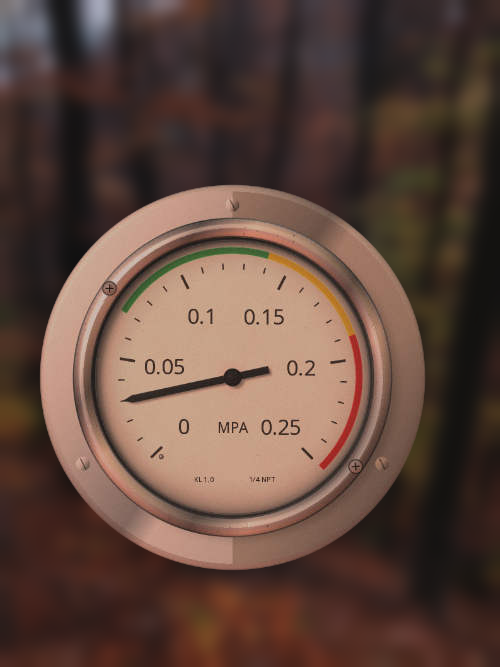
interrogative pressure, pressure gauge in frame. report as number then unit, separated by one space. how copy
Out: 0.03 MPa
